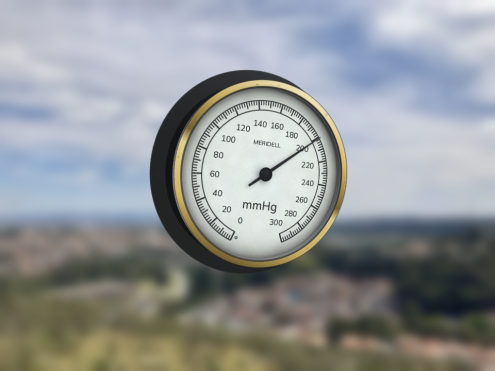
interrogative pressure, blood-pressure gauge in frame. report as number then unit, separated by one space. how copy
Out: 200 mmHg
